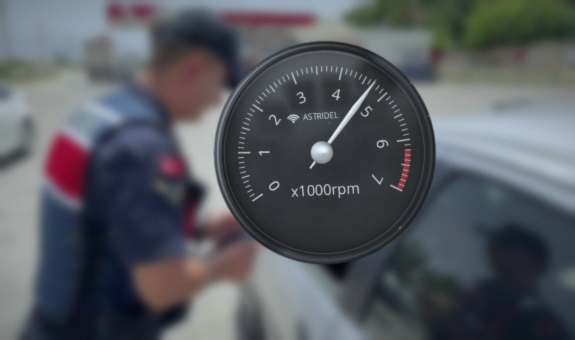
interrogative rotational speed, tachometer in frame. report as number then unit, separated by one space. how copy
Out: 4700 rpm
